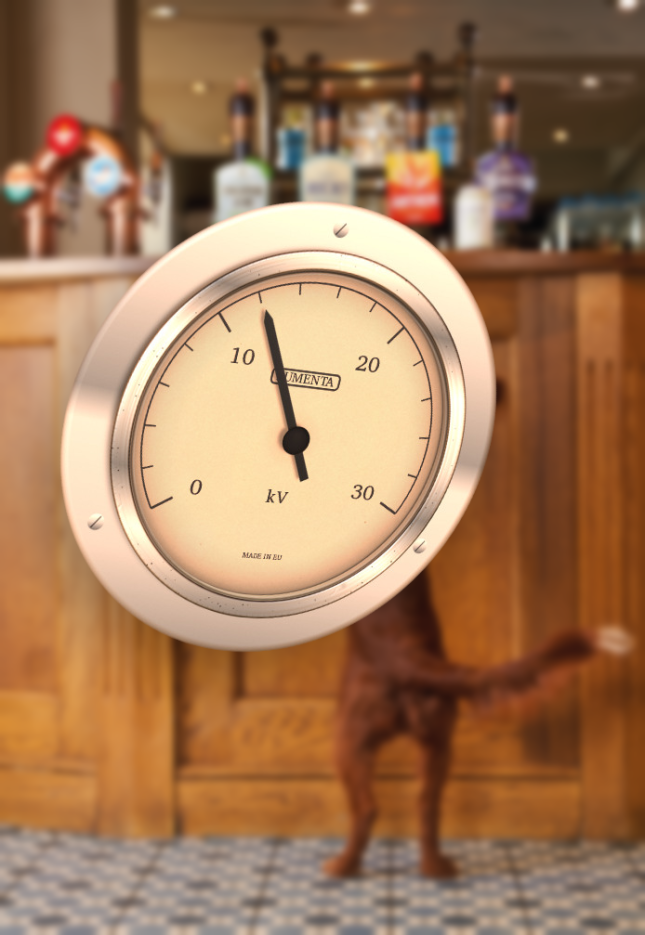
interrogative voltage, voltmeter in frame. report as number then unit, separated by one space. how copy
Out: 12 kV
